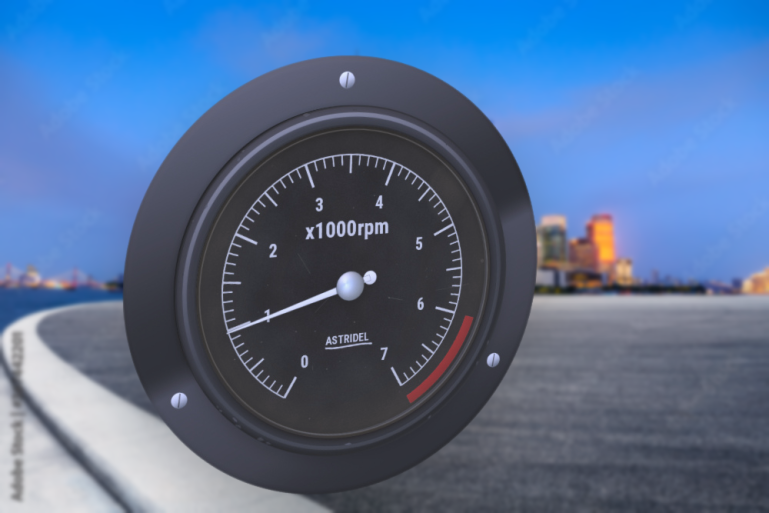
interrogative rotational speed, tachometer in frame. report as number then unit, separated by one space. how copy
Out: 1000 rpm
